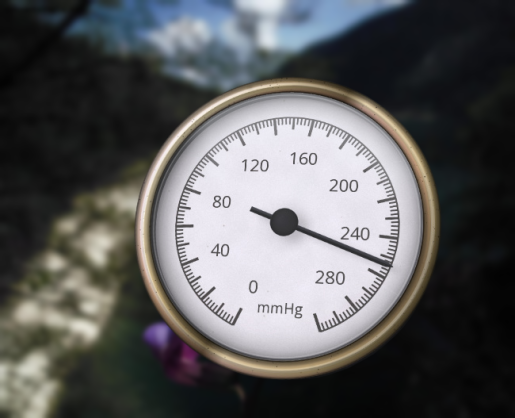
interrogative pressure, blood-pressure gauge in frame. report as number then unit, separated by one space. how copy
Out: 254 mmHg
